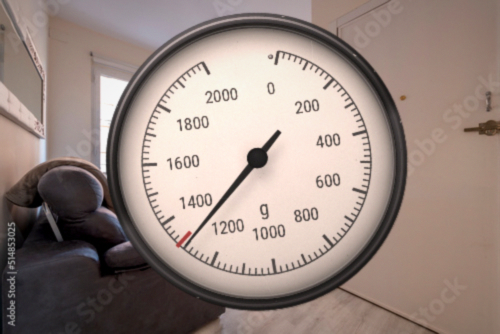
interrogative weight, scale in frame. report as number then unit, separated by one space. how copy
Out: 1300 g
